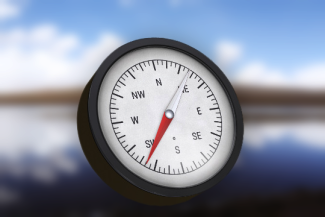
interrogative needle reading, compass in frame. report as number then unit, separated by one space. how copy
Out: 220 °
